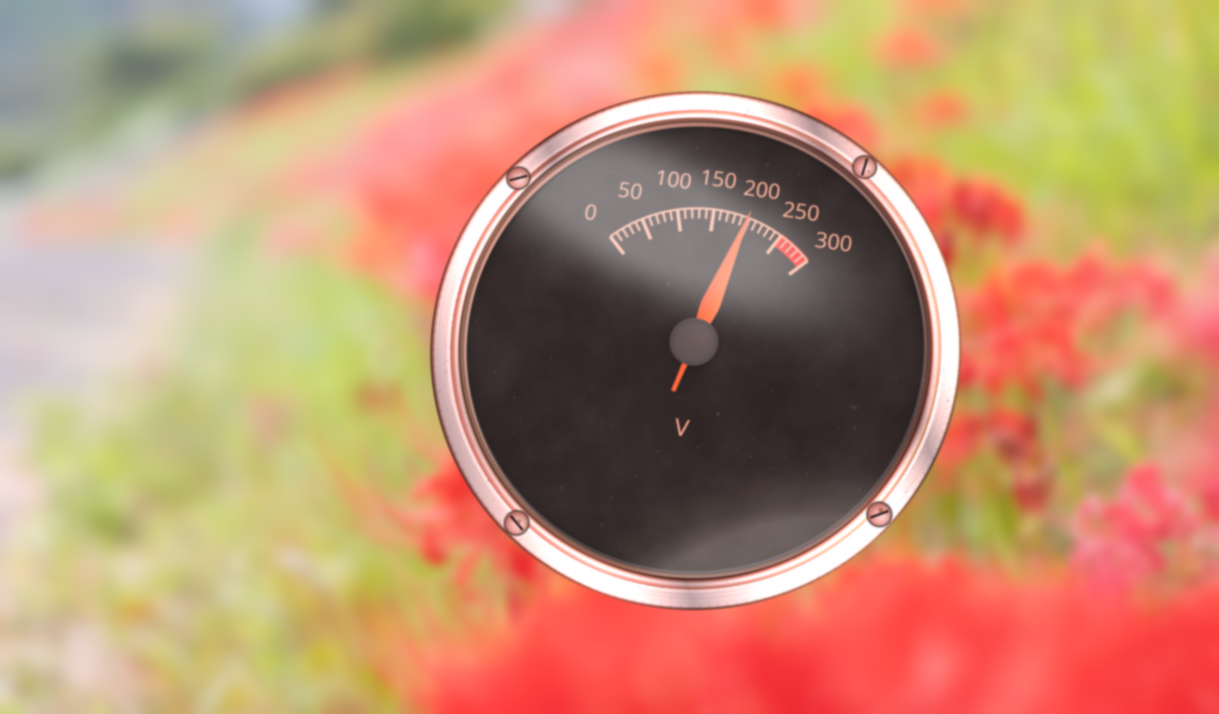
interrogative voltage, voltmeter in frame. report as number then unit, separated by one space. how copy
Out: 200 V
